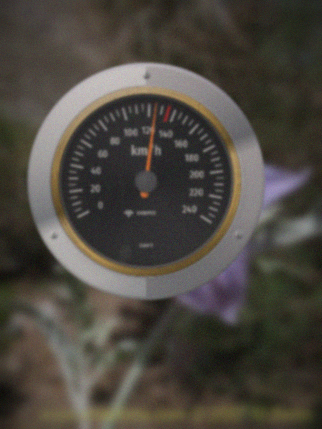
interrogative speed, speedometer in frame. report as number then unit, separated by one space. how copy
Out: 125 km/h
